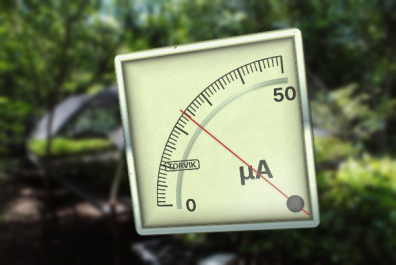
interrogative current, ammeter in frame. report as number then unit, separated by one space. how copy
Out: 24 µA
